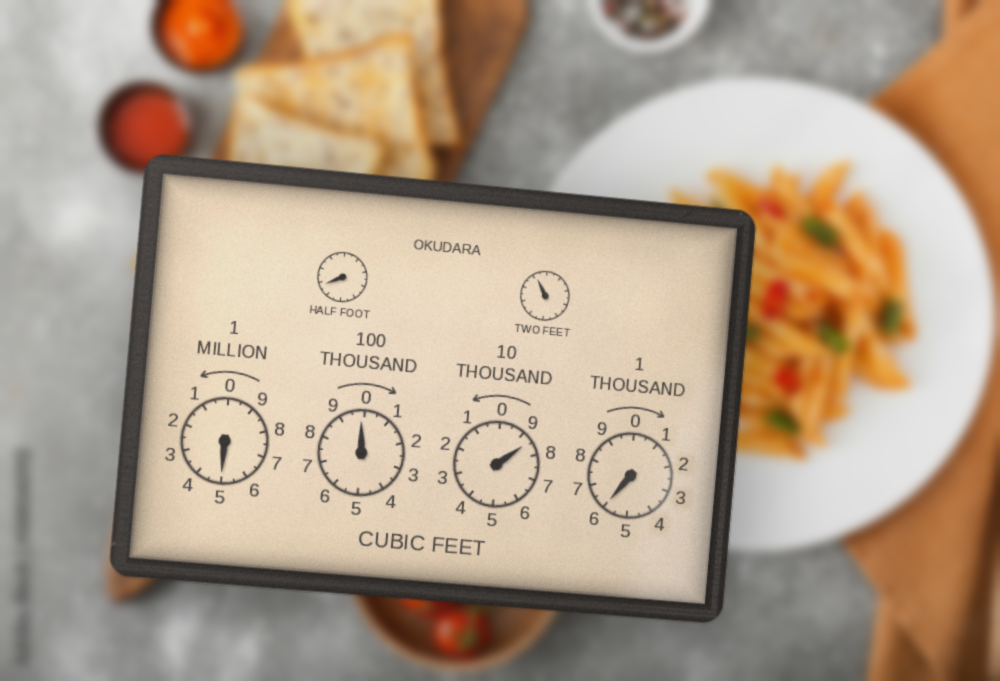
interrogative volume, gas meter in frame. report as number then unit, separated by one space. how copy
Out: 498600 ft³
